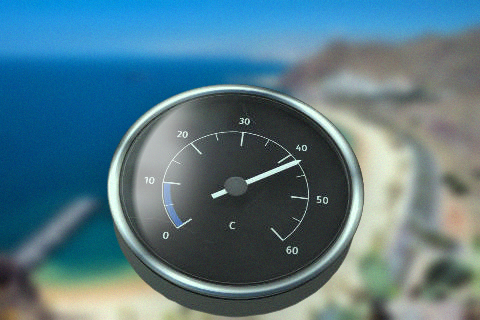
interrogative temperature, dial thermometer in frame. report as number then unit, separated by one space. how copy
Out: 42.5 °C
